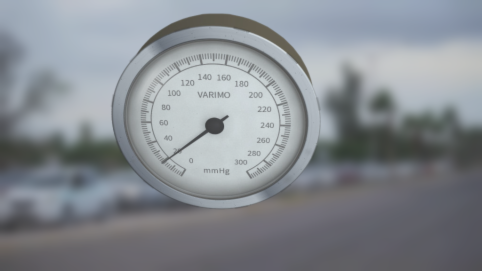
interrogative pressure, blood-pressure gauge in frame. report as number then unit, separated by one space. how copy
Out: 20 mmHg
